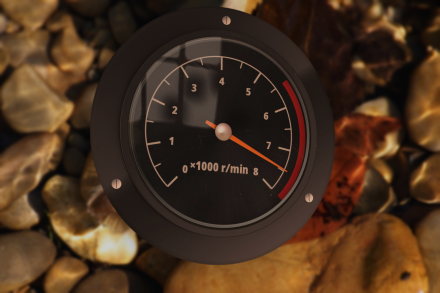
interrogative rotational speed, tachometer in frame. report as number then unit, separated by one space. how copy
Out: 7500 rpm
